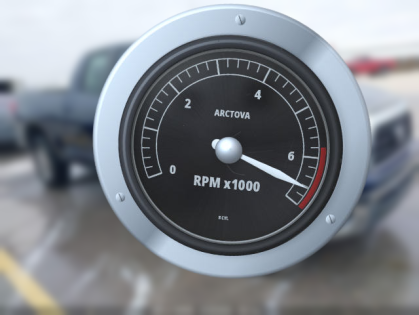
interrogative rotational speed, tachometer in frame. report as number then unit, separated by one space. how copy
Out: 6600 rpm
